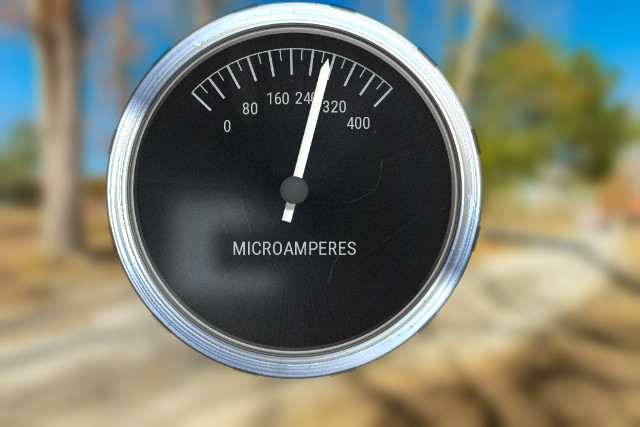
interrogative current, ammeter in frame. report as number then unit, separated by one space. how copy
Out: 270 µA
